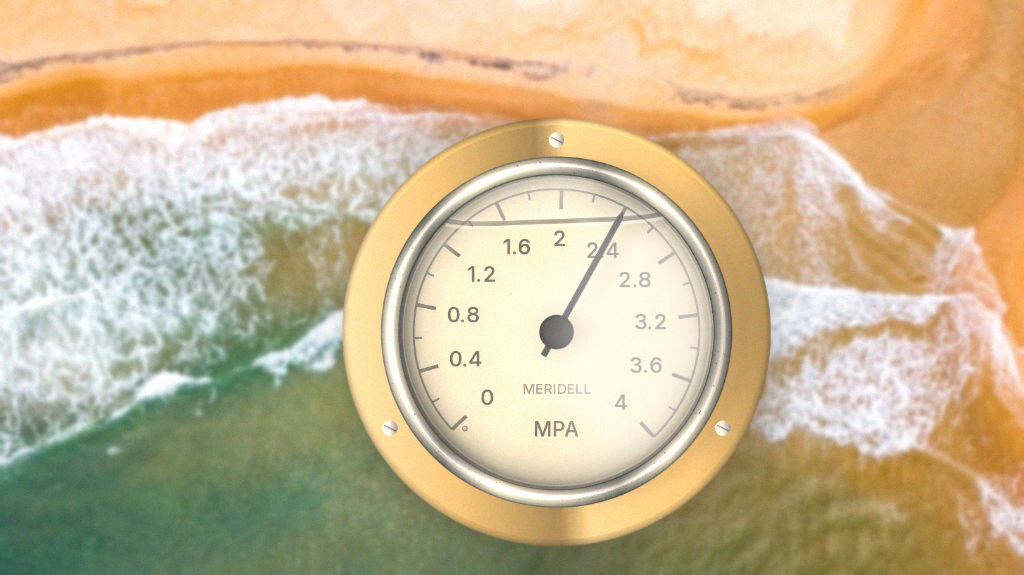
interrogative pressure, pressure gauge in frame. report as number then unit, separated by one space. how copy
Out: 2.4 MPa
